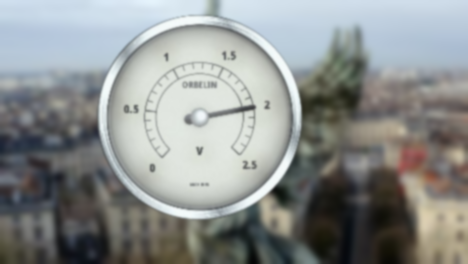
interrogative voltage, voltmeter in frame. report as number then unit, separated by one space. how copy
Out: 2 V
